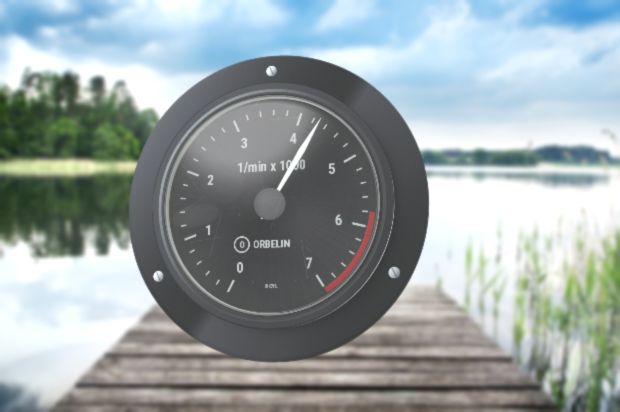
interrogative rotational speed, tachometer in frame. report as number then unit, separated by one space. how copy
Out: 4300 rpm
